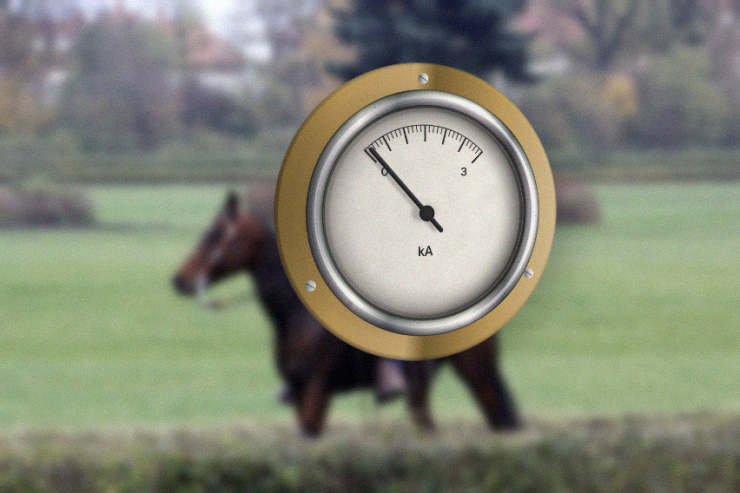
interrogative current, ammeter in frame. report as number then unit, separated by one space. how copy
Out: 0.1 kA
